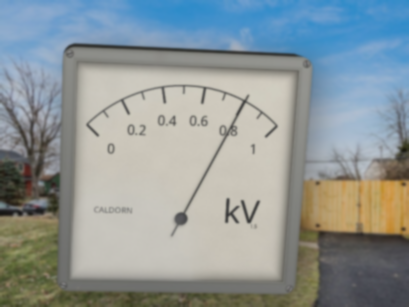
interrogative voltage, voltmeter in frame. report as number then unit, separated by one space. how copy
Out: 0.8 kV
